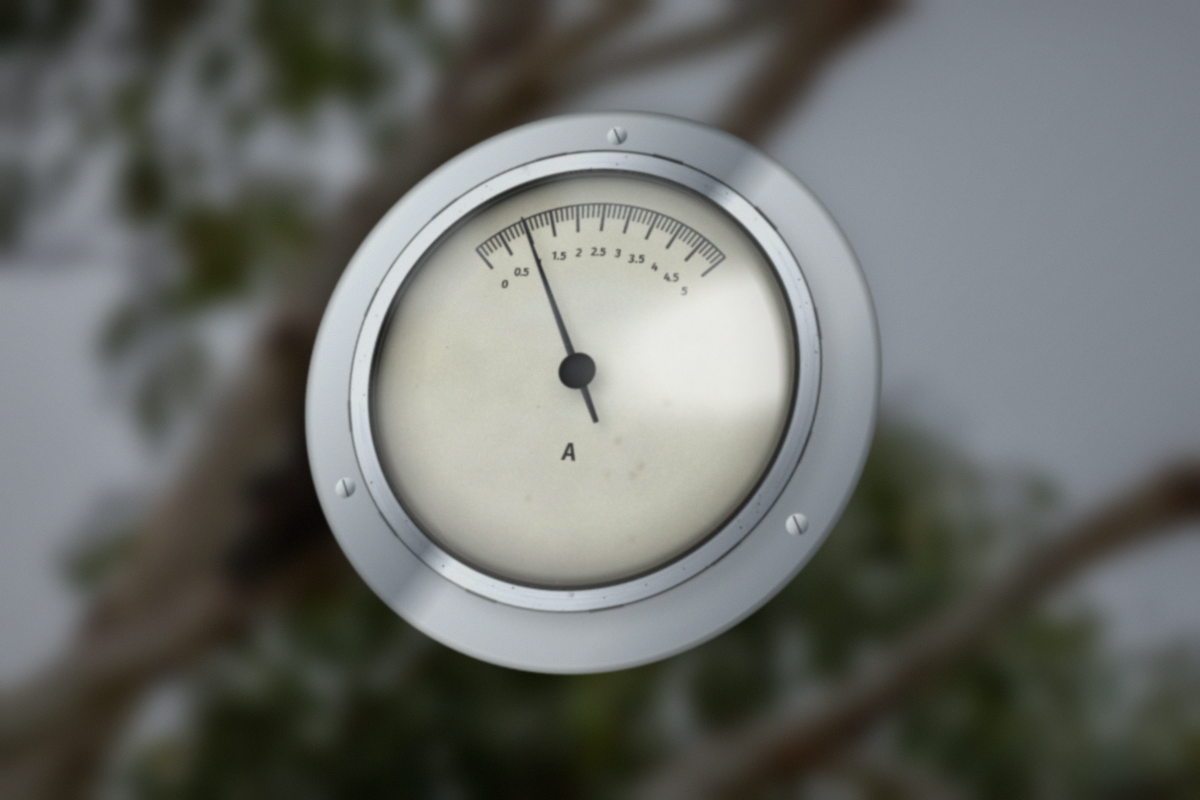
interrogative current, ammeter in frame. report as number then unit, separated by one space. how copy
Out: 1 A
